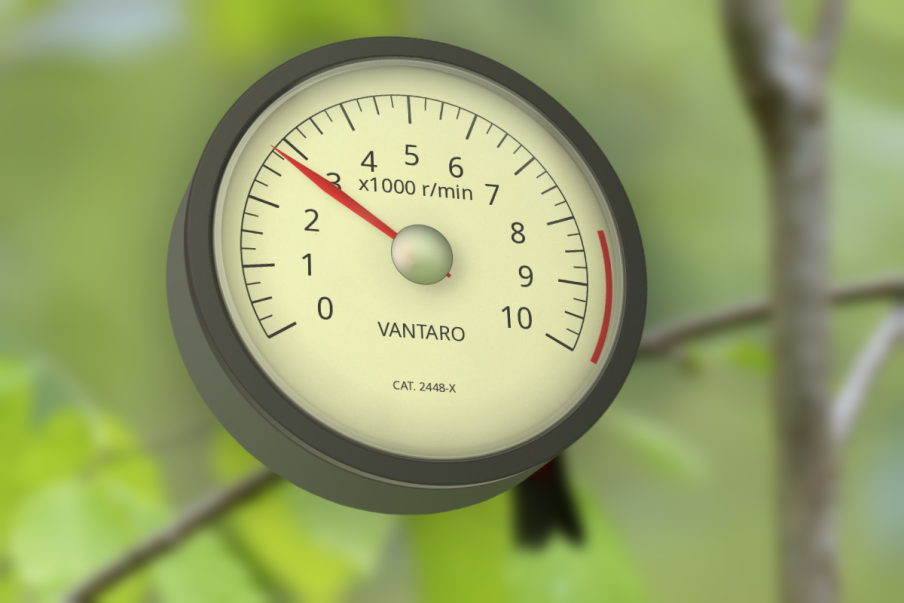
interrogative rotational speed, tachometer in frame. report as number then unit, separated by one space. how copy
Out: 2750 rpm
